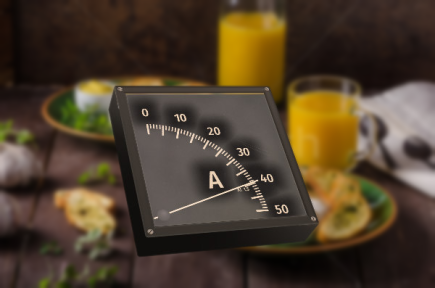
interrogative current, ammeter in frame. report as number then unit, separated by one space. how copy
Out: 40 A
